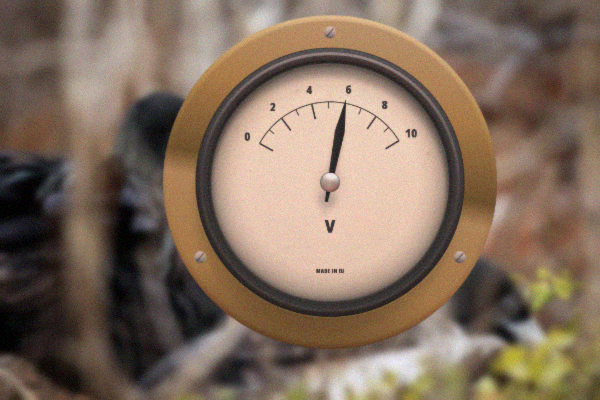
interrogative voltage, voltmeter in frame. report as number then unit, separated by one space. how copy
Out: 6 V
